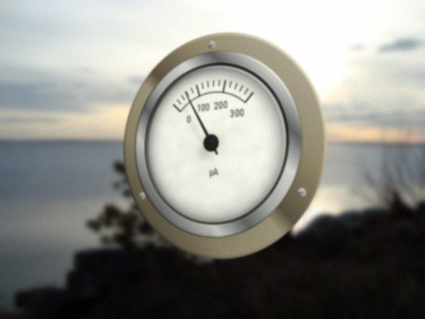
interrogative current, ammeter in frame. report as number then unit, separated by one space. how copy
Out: 60 µA
